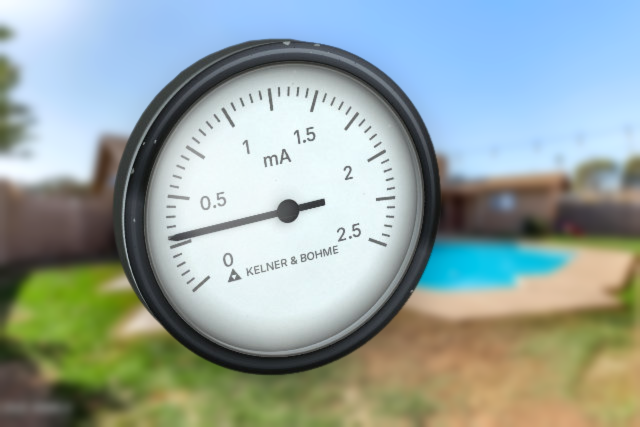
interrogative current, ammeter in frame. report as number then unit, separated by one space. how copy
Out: 0.3 mA
